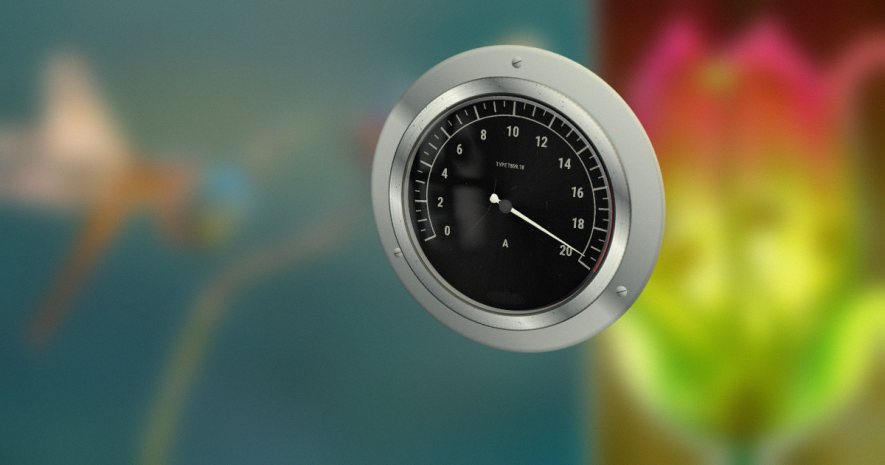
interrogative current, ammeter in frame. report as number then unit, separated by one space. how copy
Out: 19.5 A
